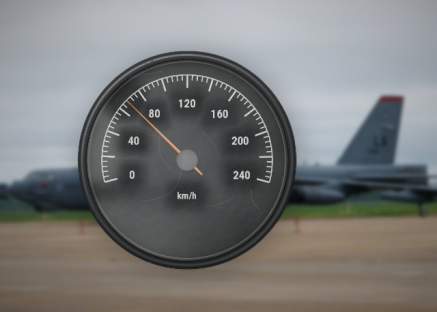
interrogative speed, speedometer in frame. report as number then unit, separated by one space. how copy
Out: 68 km/h
